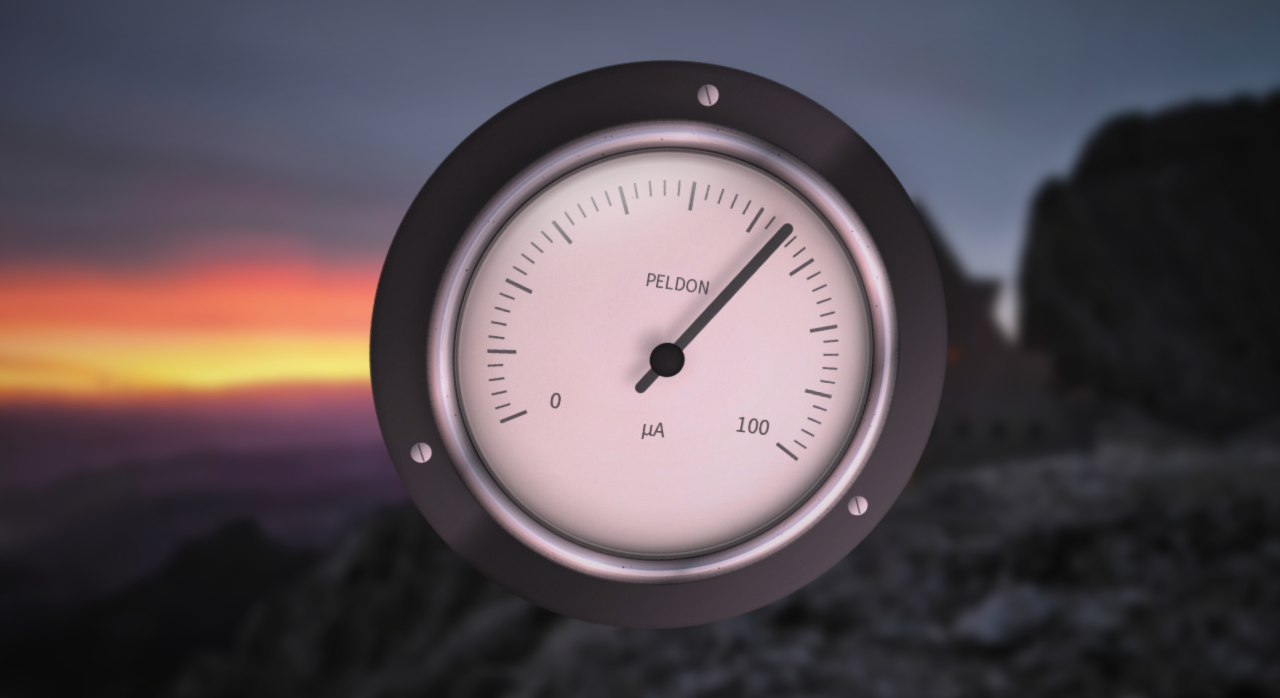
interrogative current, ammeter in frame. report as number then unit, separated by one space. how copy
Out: 64 µA
